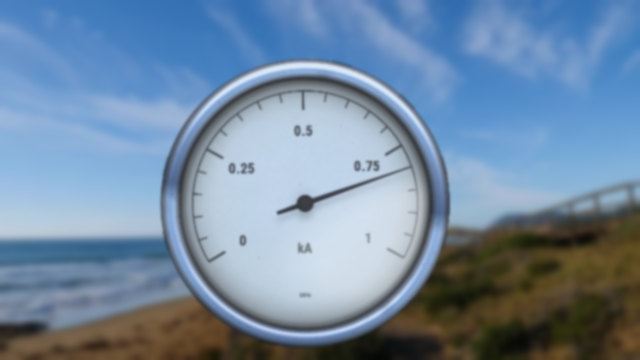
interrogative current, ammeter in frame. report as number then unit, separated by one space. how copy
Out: 0.8 kA
